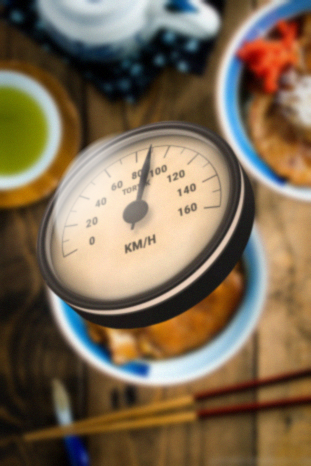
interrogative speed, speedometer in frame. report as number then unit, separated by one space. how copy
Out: 90 km/h
